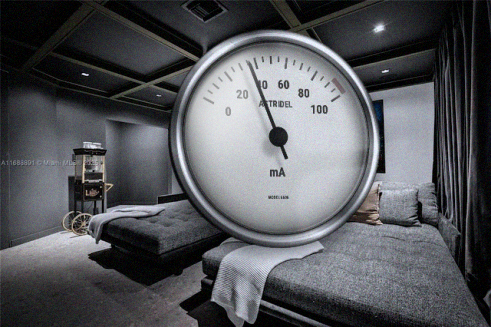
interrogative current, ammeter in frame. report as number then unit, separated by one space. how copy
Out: 35 mA
